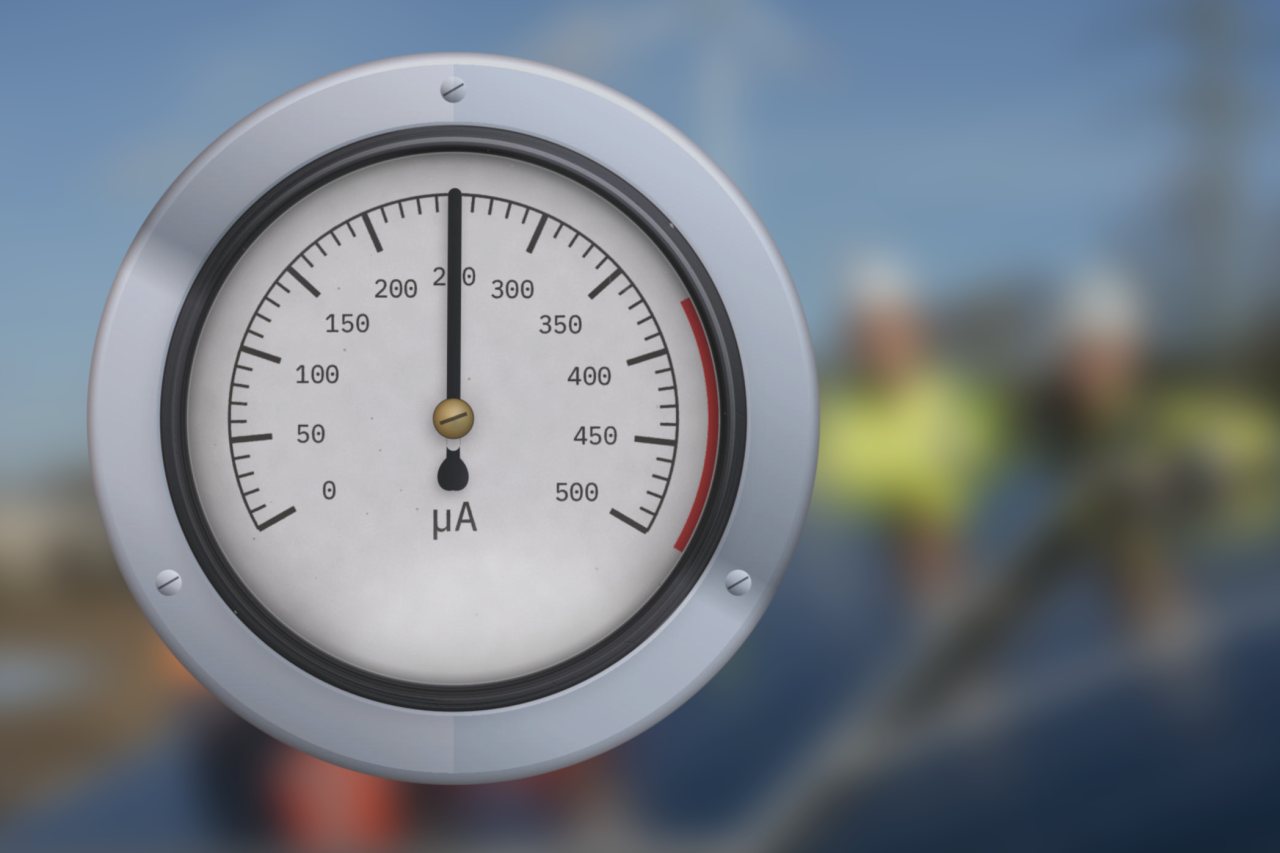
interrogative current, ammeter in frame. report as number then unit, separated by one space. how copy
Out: 250 µA
